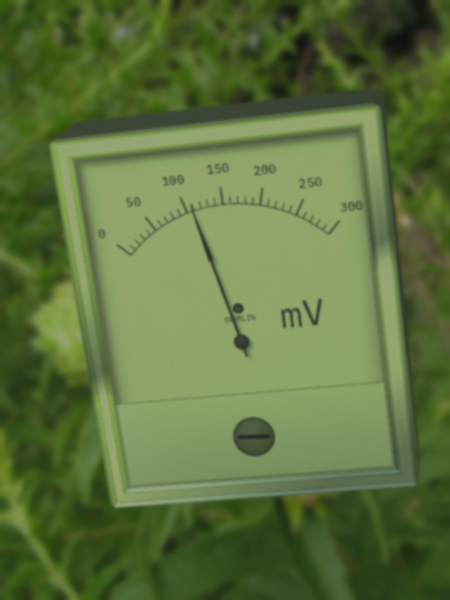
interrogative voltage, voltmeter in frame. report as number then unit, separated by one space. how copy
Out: 110 mV
